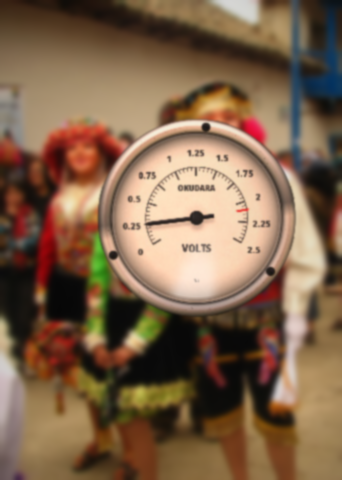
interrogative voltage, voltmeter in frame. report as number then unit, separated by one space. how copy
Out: 0.25 V
